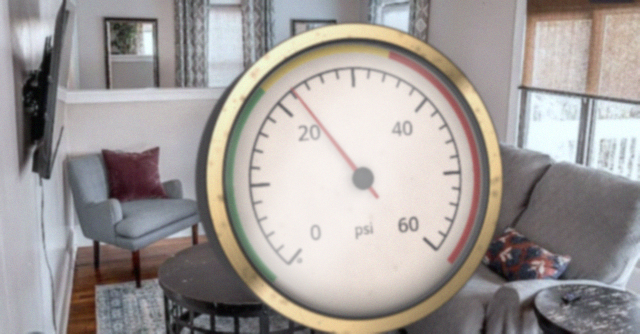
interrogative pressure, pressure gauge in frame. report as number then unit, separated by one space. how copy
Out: 22 psi
